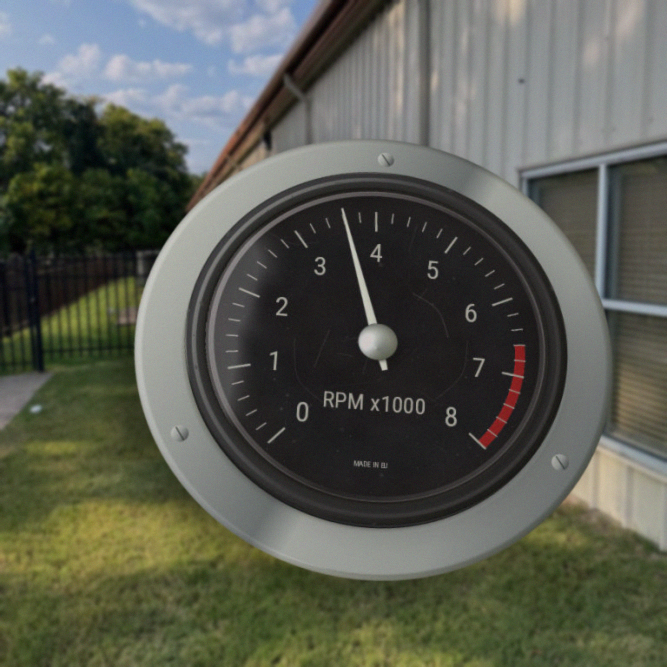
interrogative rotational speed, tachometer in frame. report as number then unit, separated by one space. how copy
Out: 3600 rpm
